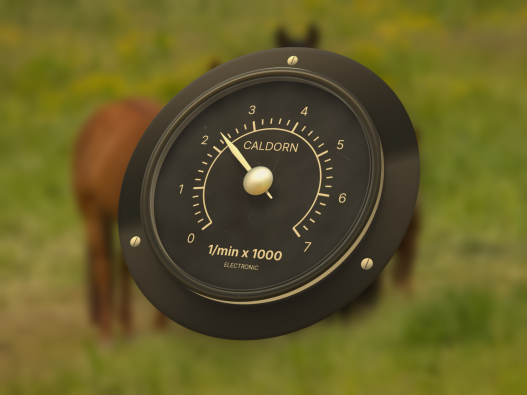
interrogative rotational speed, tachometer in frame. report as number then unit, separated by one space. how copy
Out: 2300 rpm
